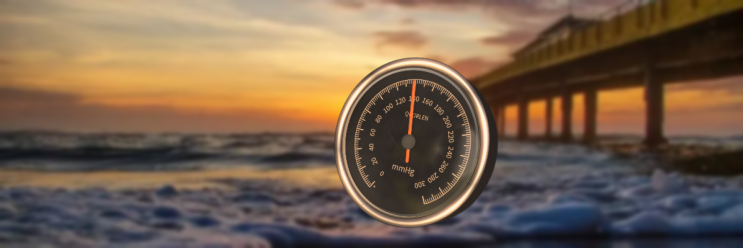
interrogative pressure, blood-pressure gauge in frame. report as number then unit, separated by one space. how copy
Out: 140 mmHg
